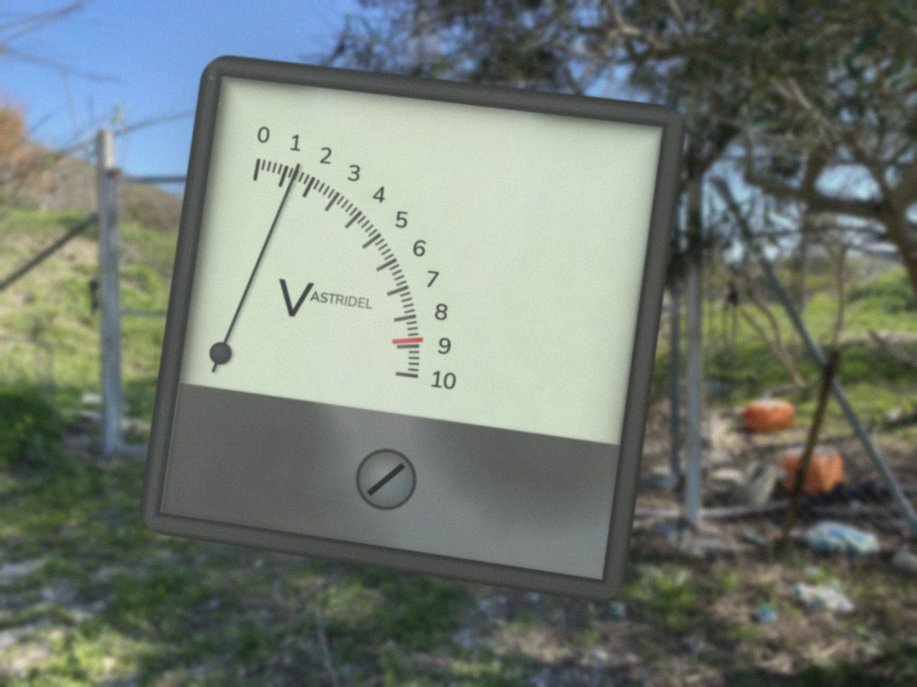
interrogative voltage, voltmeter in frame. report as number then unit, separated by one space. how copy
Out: 1.4 V
